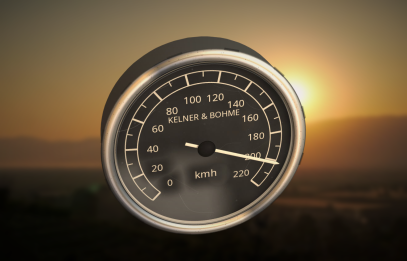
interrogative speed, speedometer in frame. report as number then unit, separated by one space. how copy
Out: 200 km/h
